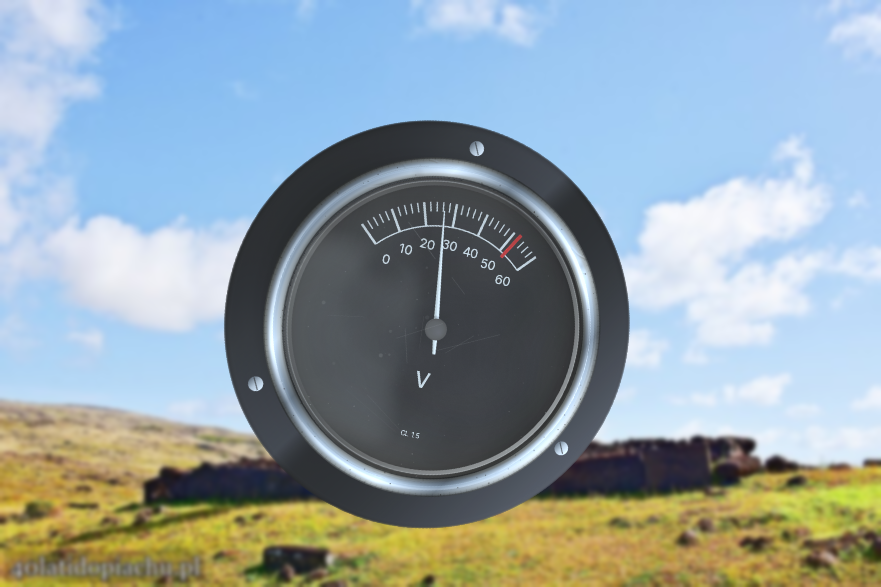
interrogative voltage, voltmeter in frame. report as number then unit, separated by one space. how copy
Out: 26 V
